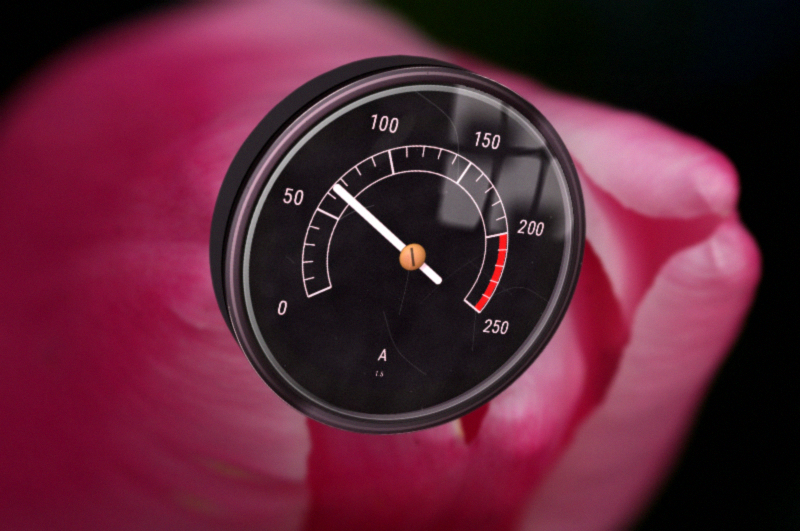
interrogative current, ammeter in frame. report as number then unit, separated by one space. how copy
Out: 65 A
